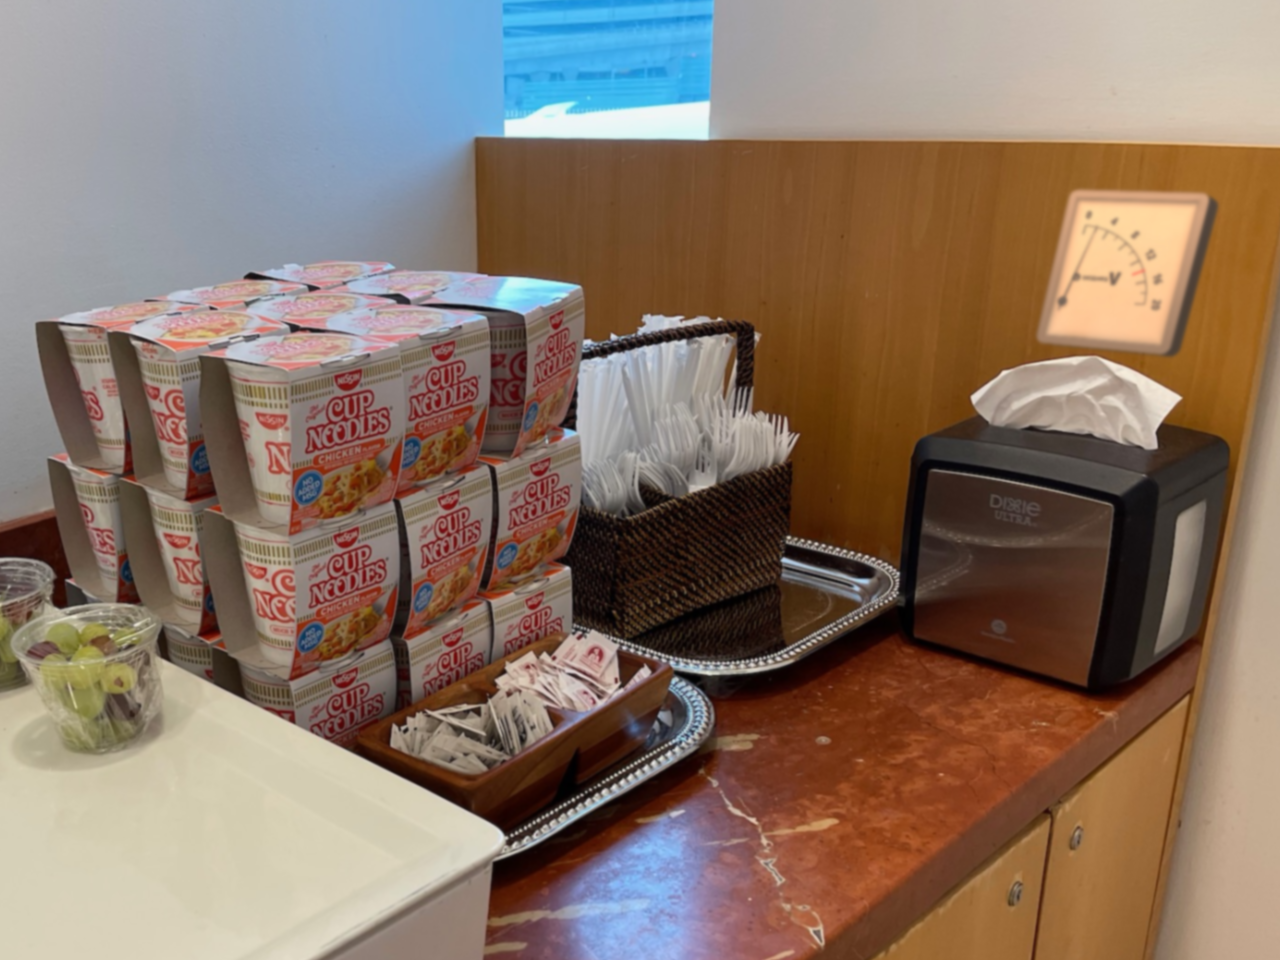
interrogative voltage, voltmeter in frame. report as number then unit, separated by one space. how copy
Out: 2 V
